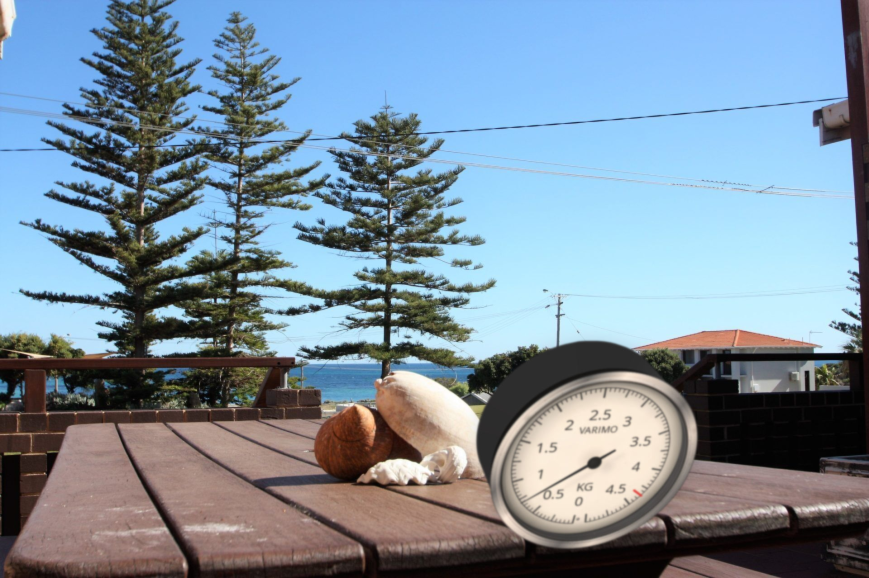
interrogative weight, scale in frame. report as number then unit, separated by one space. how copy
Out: 0.75 kg
